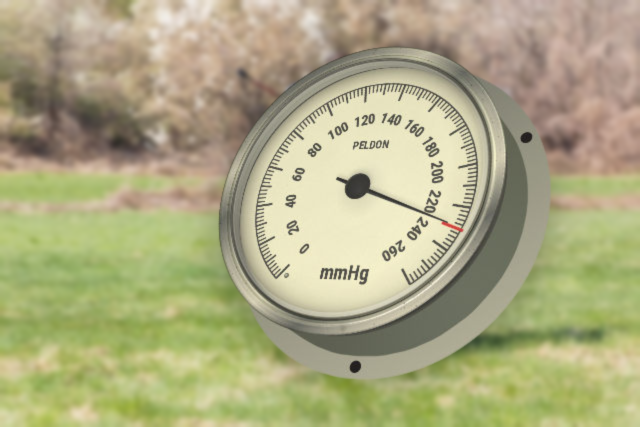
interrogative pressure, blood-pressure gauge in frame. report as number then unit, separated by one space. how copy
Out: 230 mmHg
